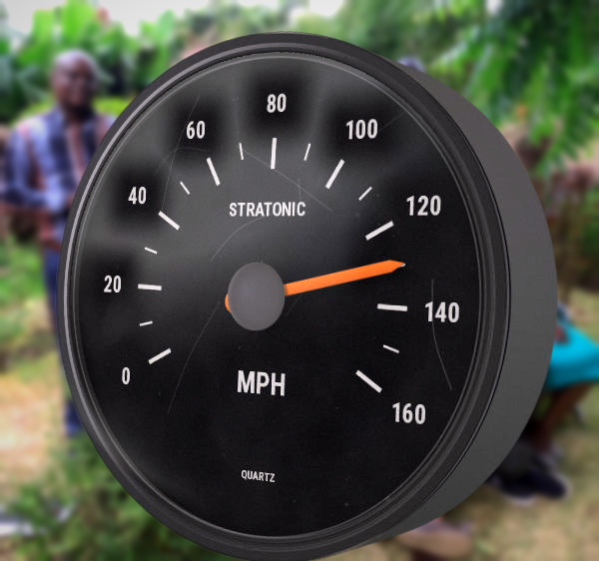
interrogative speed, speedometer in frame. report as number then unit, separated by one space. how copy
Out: 130 mph
